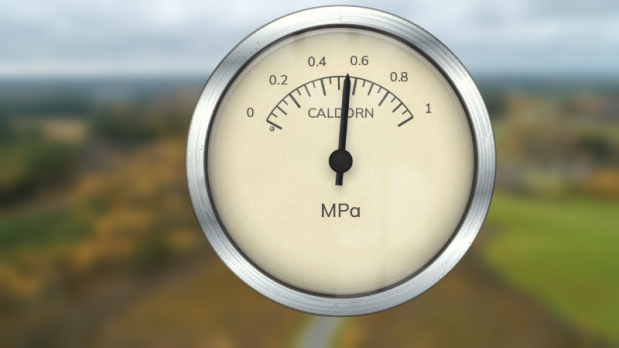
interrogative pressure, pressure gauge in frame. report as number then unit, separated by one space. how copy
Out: 0.55 MPa
